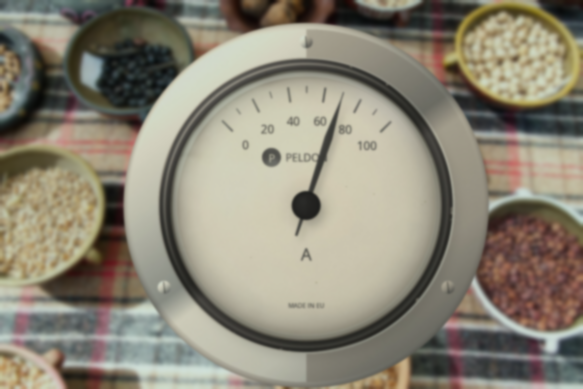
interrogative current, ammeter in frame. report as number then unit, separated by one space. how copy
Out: 70 A
